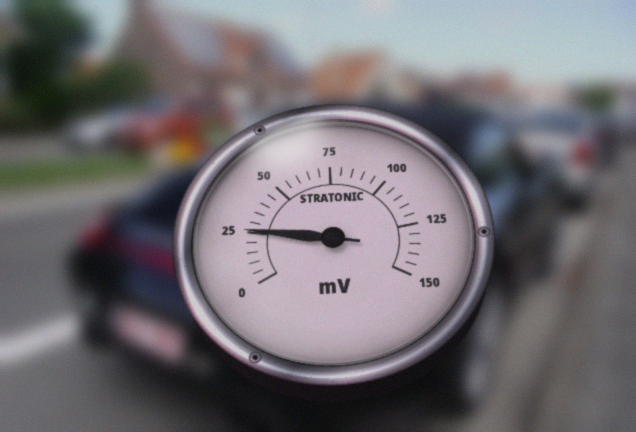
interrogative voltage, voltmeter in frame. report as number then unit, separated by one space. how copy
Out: 25 mV
